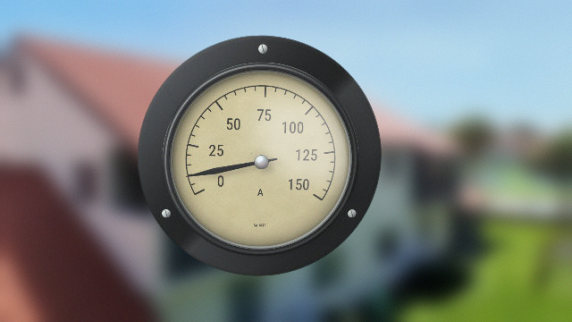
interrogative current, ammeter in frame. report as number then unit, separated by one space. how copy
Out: 10 A
